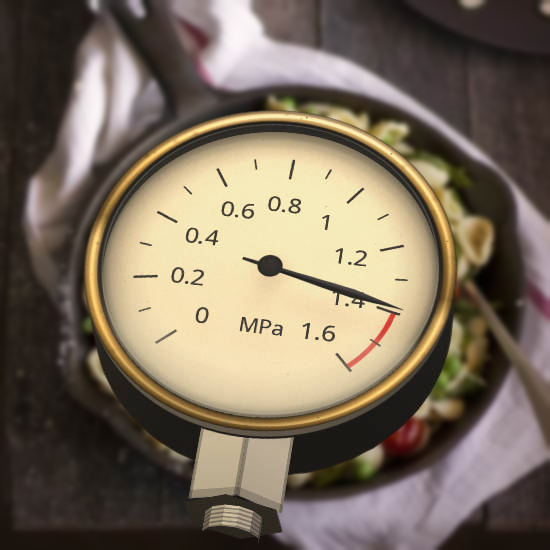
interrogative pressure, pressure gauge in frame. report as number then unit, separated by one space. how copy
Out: 1.4 MPa
